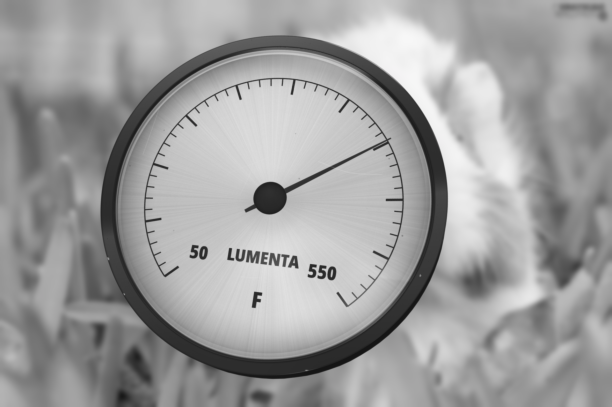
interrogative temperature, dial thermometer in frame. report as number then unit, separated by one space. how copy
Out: 400 °F
